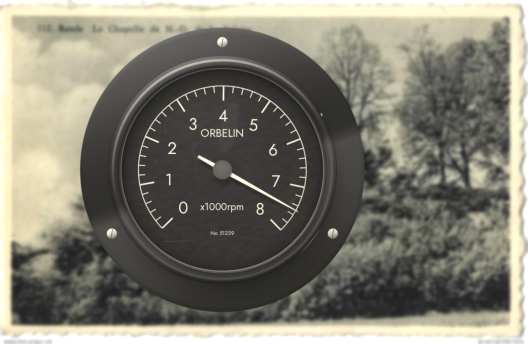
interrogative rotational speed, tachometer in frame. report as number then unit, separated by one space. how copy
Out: 7500 rpm
